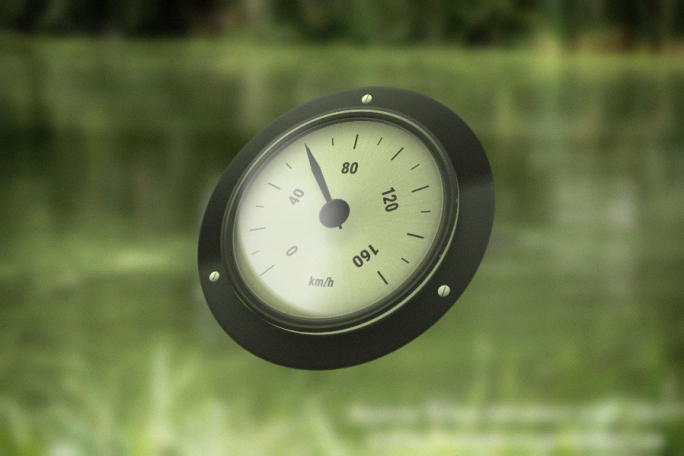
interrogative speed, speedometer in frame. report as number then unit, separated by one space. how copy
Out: 60 km/h
